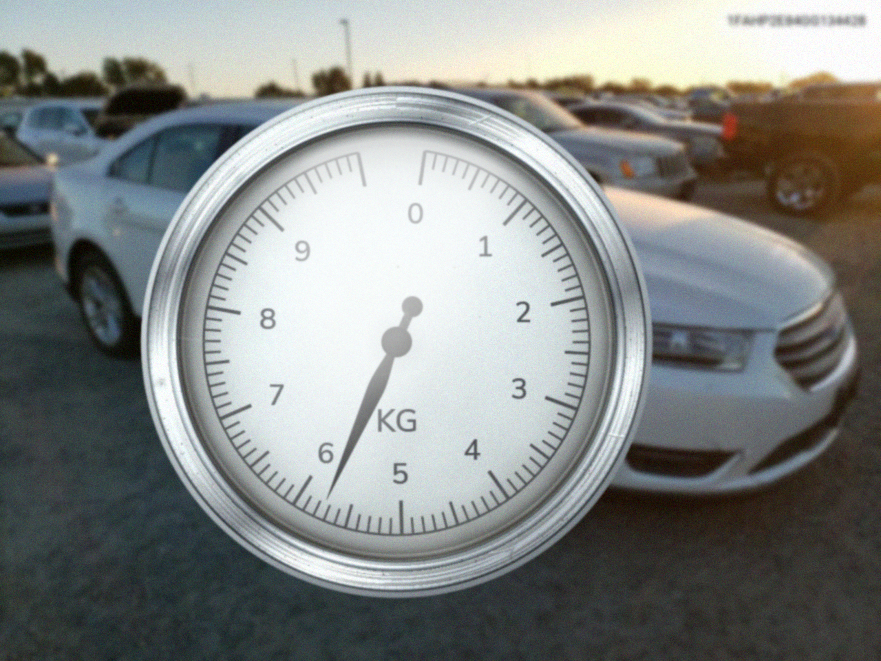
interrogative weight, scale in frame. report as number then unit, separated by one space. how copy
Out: 5.75 kg
